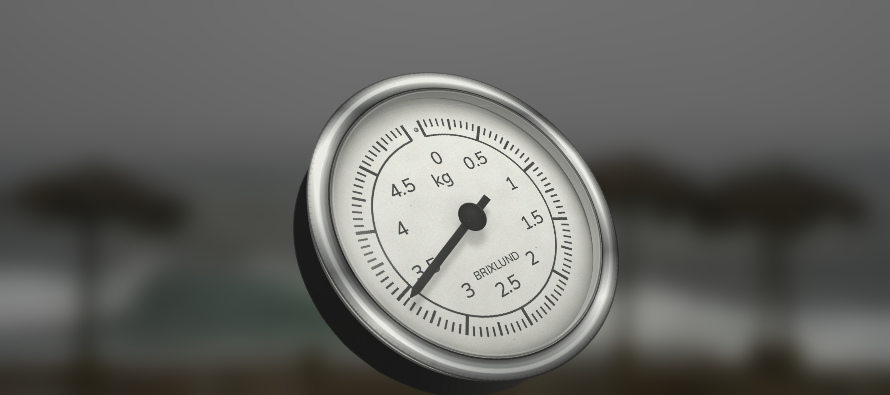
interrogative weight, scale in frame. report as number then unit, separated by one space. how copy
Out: 3.45 kg
